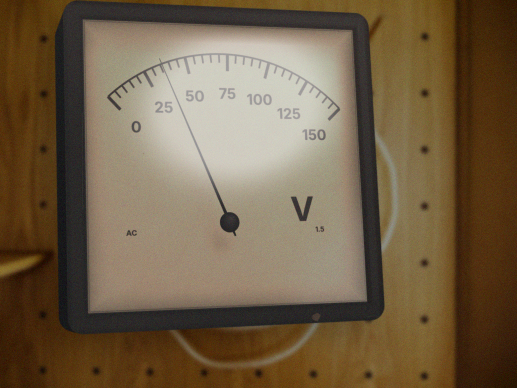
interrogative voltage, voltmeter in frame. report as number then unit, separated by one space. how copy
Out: 35 V
